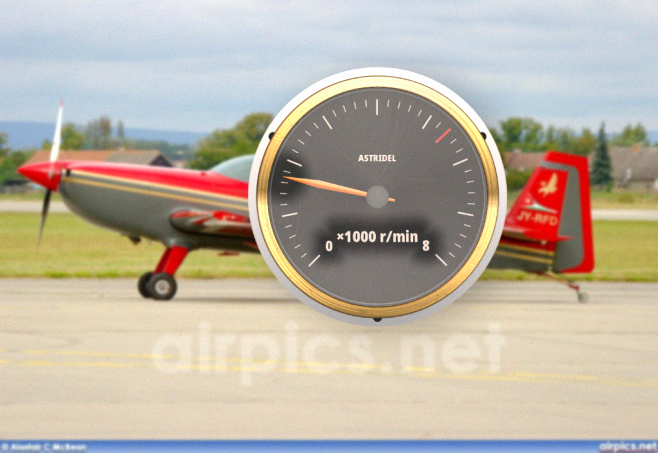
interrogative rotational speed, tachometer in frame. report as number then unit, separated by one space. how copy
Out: 1700 rpm
